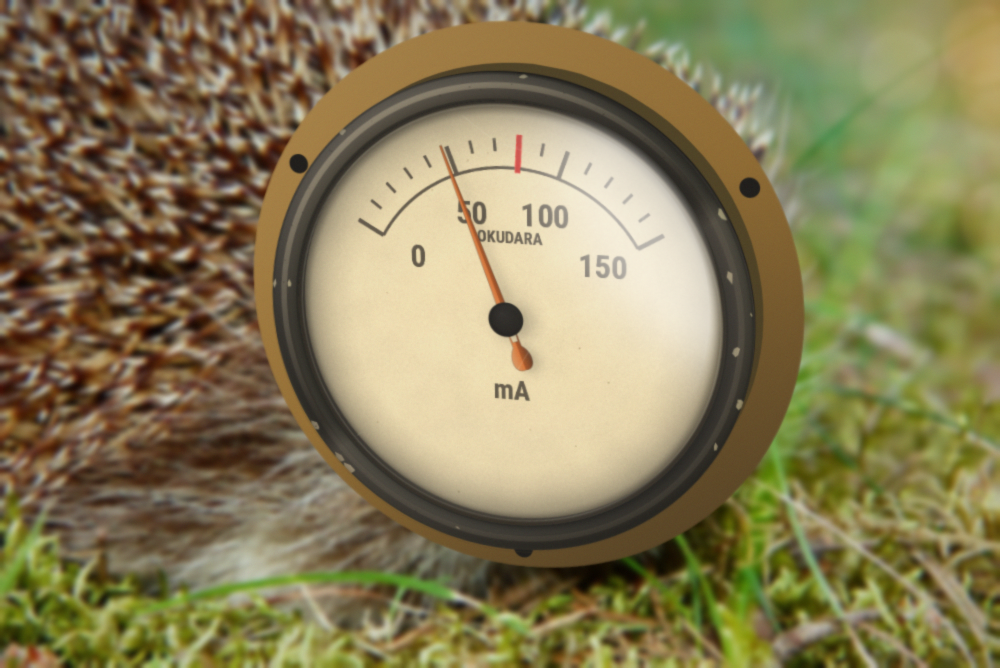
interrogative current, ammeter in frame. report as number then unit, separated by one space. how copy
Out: 50 mA
